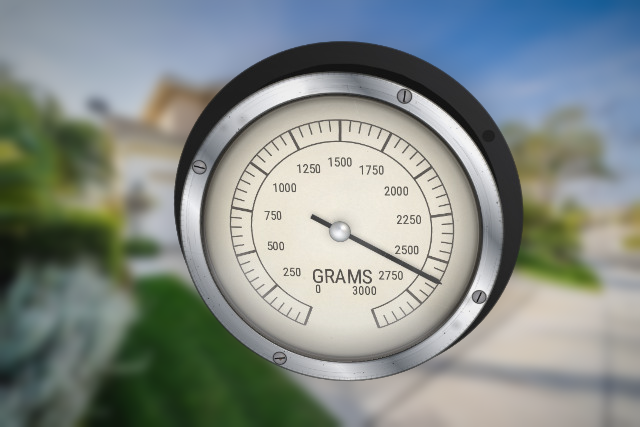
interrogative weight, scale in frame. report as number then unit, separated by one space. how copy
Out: 2600 g
